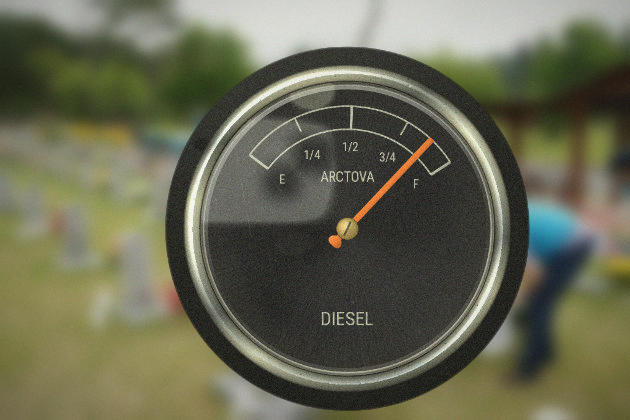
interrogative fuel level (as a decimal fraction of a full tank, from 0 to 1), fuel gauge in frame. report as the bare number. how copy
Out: 0.875
